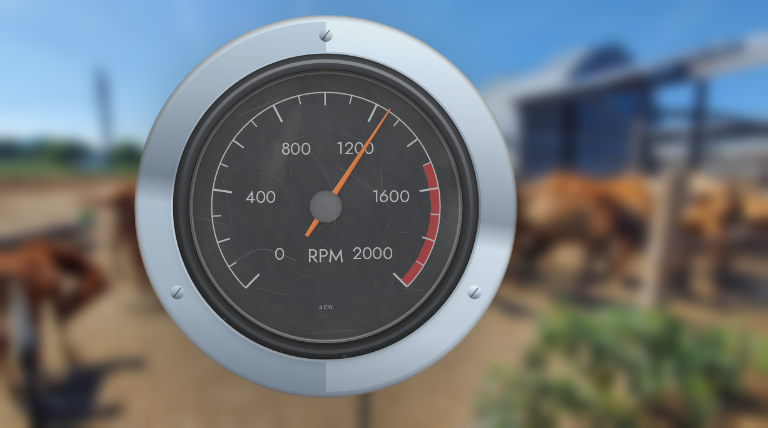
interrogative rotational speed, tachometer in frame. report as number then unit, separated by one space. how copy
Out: 1250 rpm
